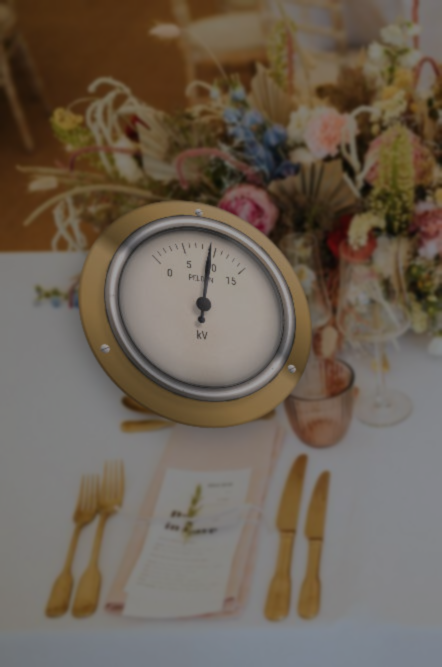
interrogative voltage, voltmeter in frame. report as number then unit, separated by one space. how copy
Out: 9 kV
